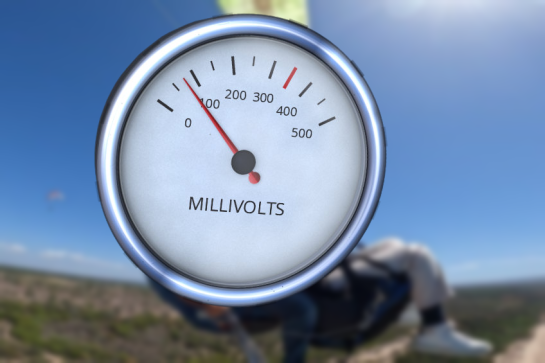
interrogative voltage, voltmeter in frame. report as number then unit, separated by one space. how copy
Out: 75 mV
